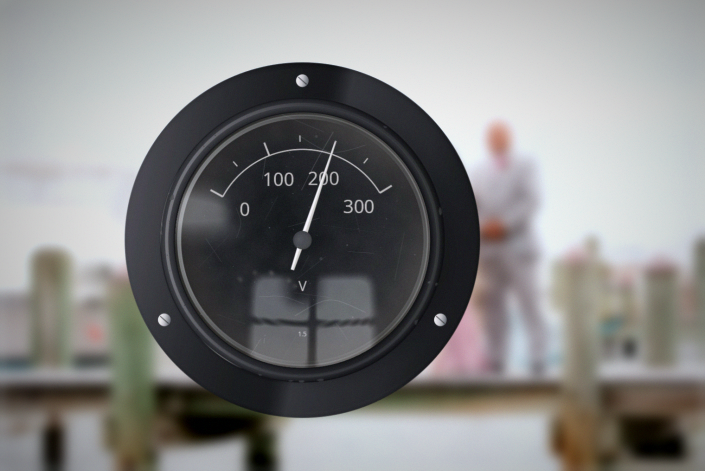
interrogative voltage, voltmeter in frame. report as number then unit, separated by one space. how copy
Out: 200 V
